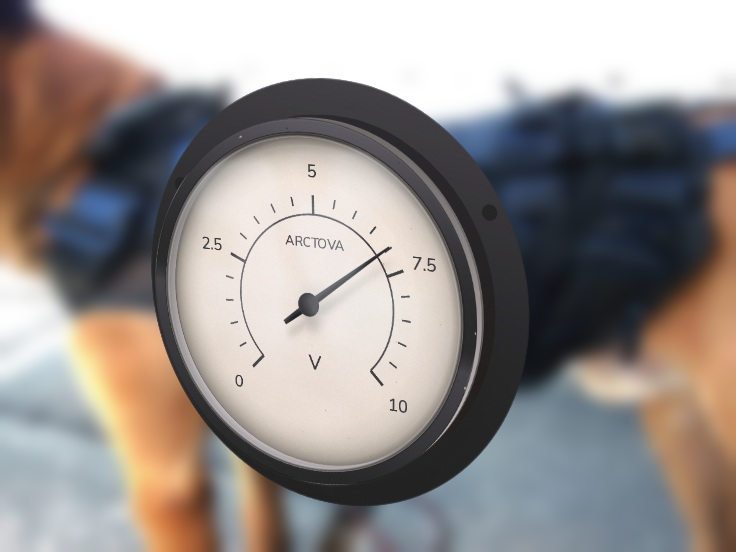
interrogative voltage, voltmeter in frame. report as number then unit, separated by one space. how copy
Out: 7 V
